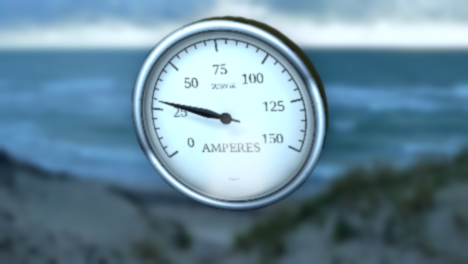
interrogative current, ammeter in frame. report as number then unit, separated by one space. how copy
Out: 30 A
